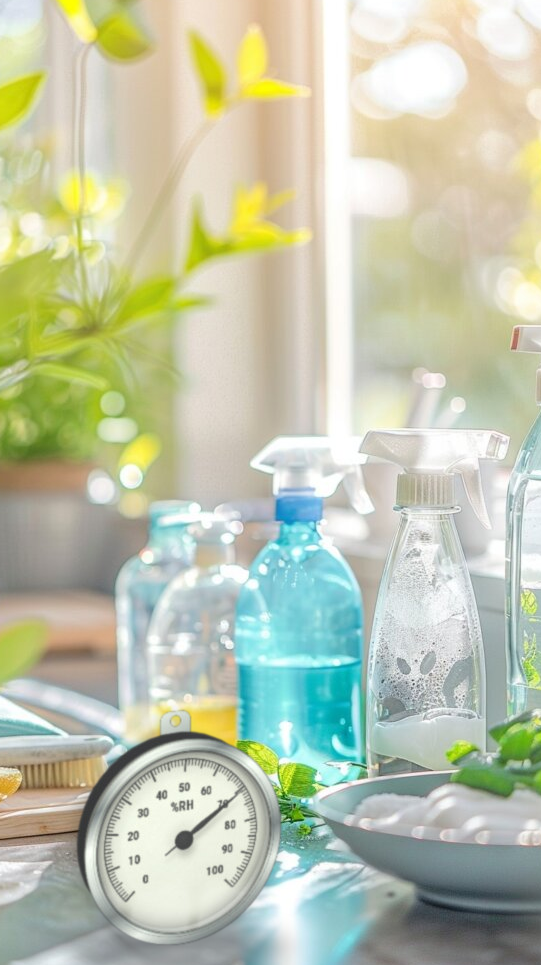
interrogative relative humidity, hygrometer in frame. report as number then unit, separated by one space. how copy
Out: 70 %
